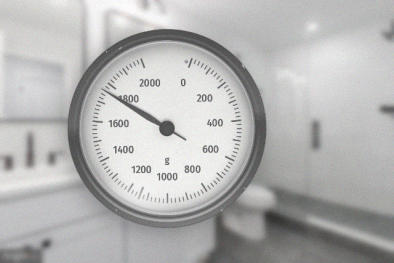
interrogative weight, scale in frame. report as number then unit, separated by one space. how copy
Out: 1760 g
